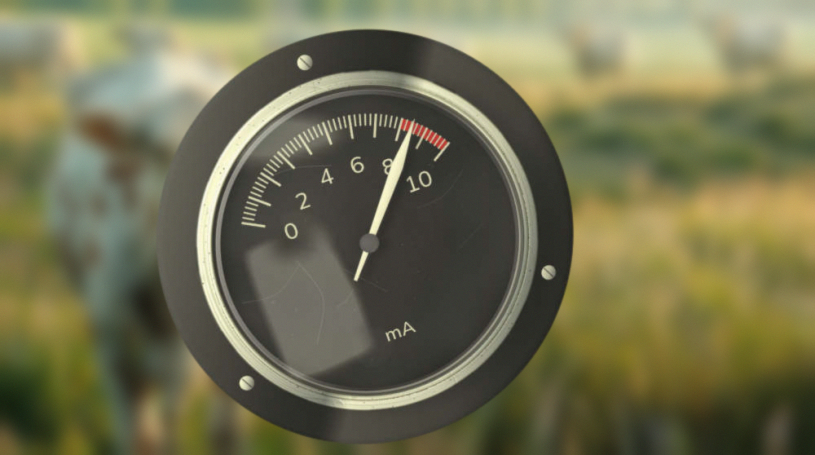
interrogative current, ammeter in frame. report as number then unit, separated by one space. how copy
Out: 8.4 mA
